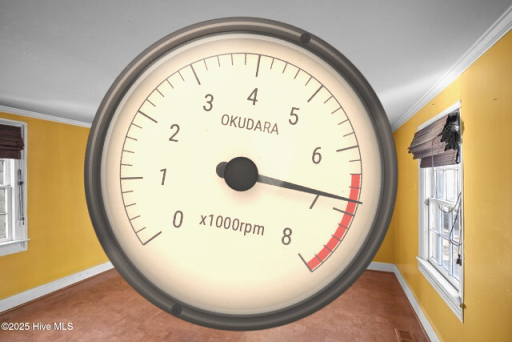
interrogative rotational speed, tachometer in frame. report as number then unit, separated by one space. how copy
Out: 6800 rpm
